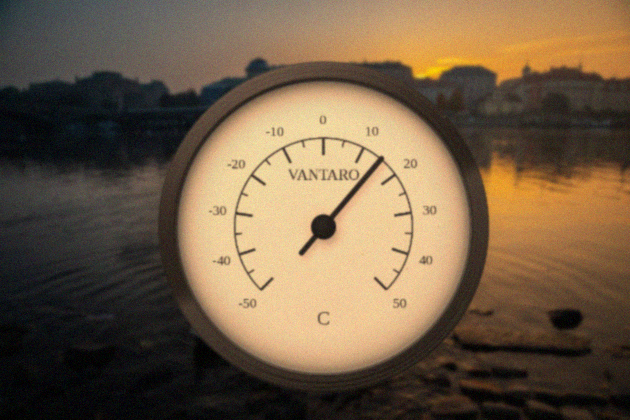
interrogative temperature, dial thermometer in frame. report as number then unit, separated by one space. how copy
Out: 15 °C
